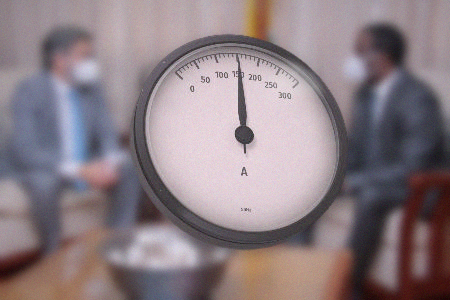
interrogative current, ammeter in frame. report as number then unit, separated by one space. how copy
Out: 150 A
